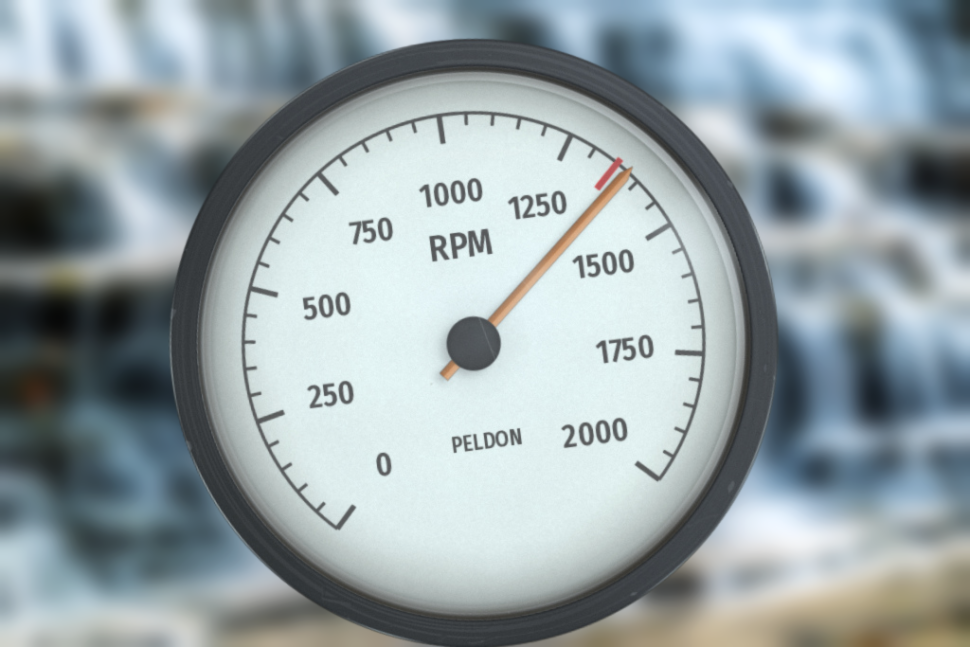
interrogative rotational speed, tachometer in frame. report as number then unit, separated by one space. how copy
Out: 1375 rpm
